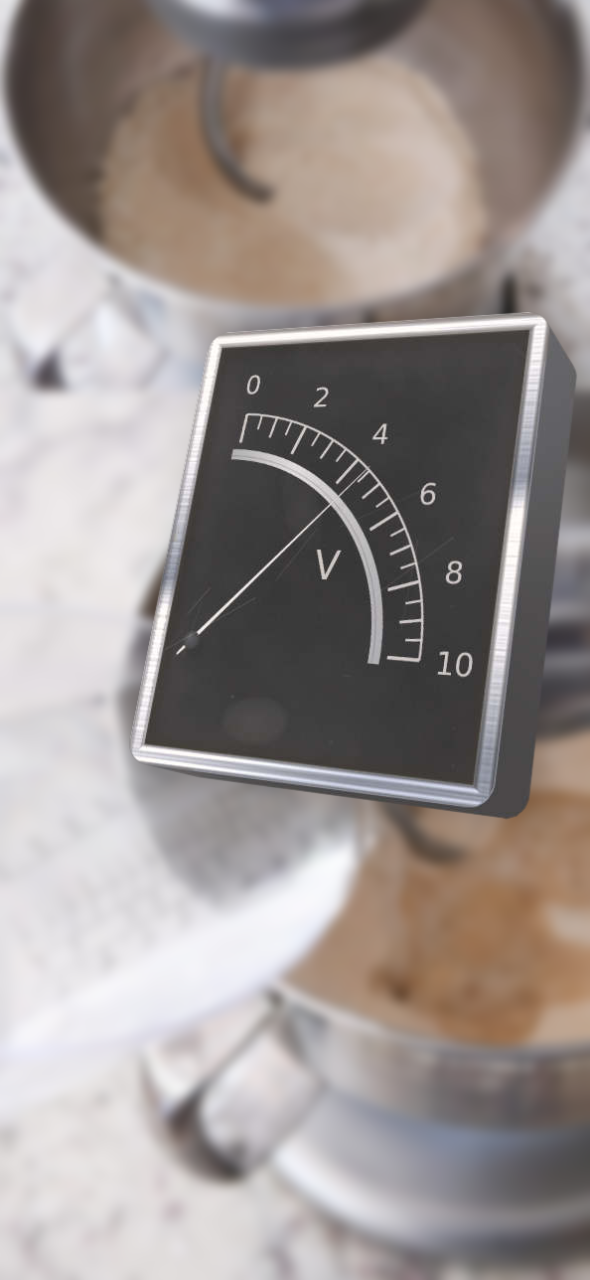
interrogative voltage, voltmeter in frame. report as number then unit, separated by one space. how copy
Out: 4.5 V
